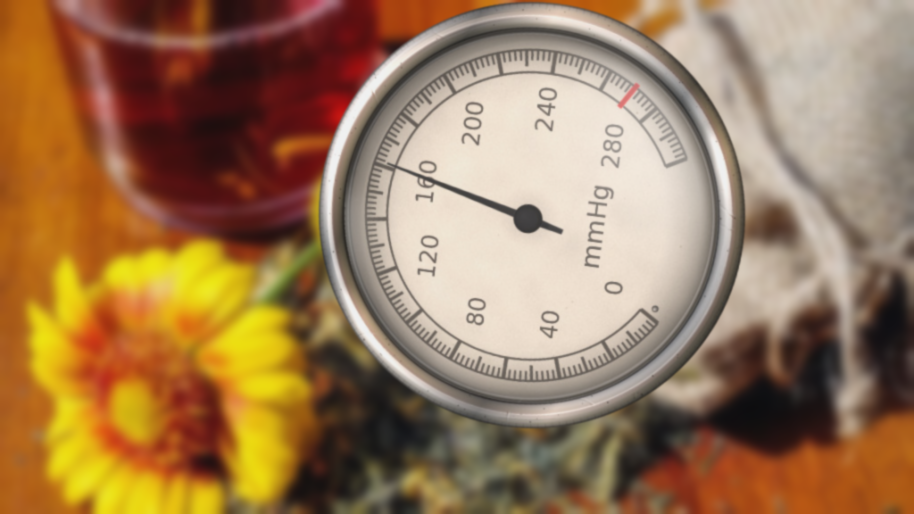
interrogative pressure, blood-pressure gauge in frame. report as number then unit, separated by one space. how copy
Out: 162 mmHg
